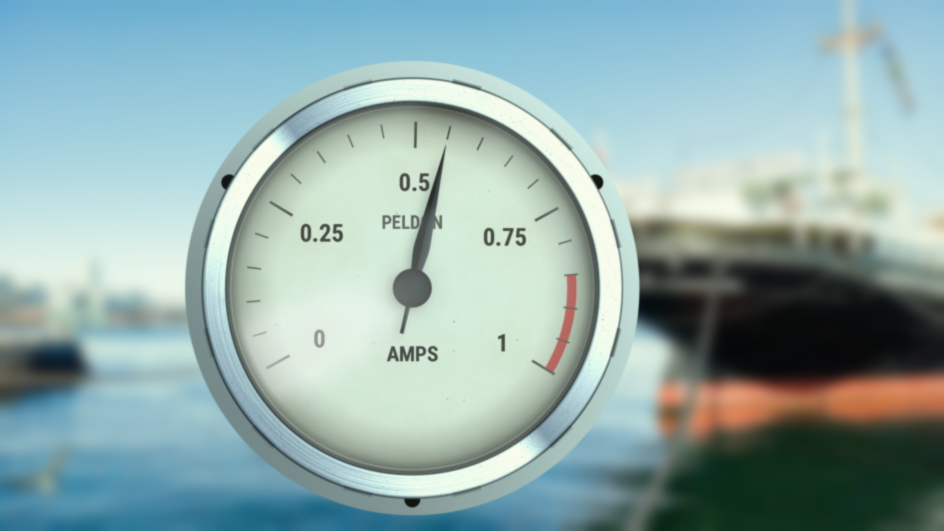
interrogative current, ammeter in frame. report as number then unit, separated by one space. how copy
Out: 0.55 A
